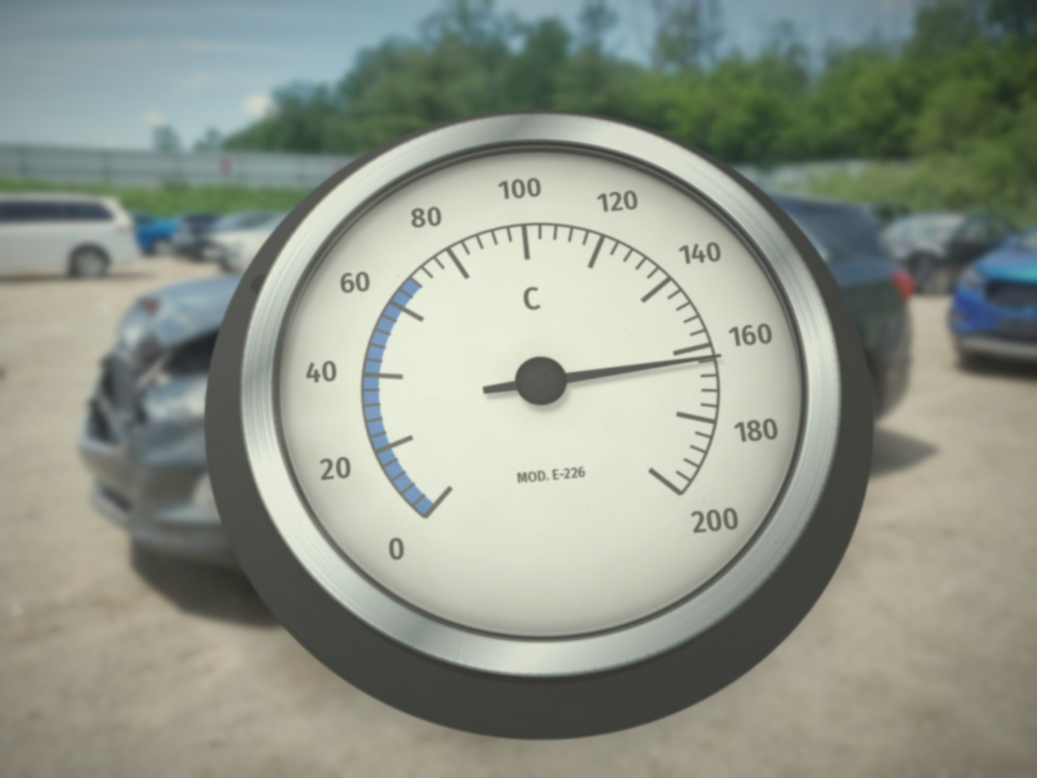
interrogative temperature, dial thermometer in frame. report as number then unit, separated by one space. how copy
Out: 164 °C
